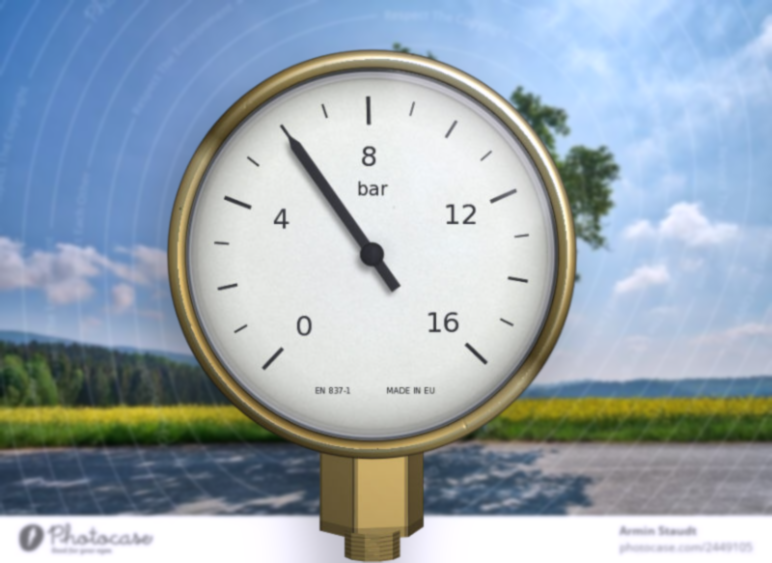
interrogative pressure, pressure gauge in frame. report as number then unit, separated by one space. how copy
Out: 6 bar
